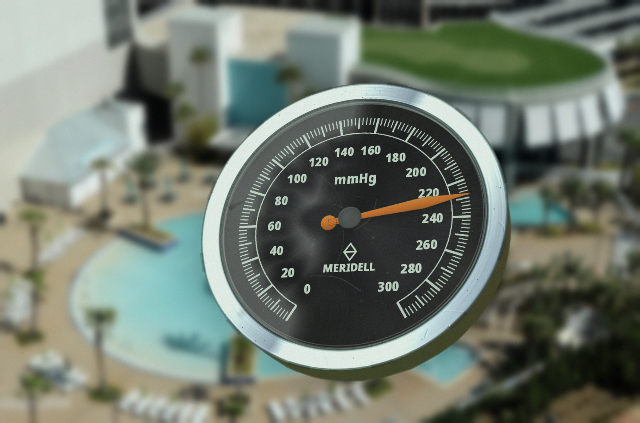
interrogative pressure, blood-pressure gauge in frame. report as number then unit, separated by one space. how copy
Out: 230 mmHg
